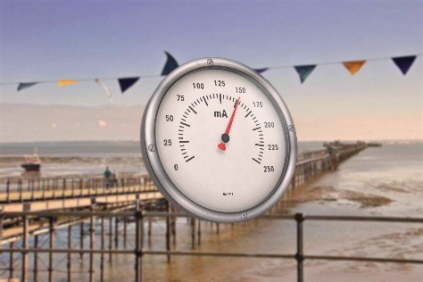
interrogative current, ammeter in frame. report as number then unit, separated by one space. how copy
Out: 150 mA
